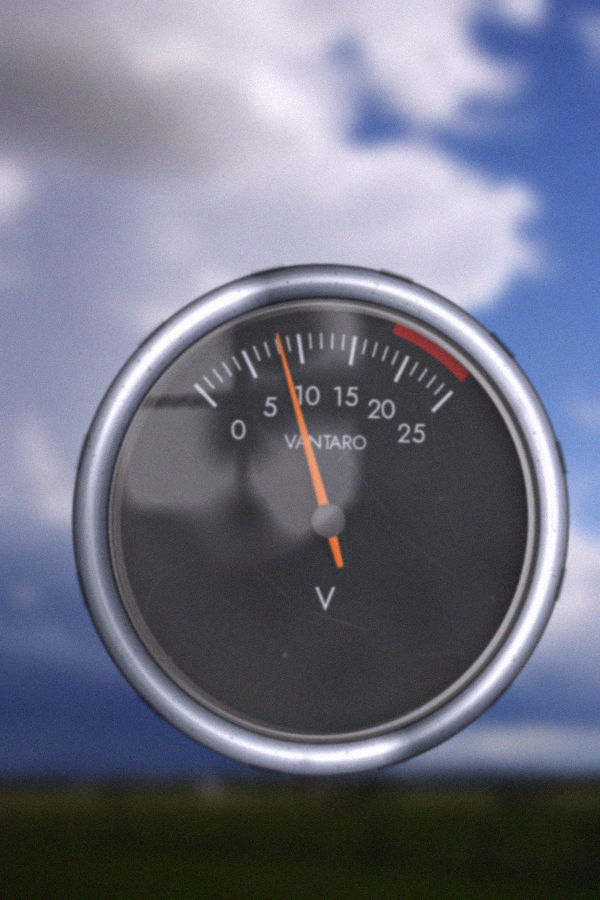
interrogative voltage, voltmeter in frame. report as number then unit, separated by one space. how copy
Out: 8 V
